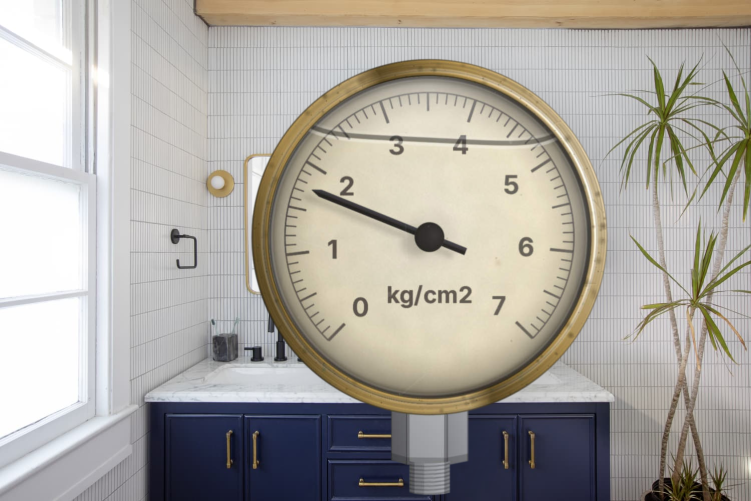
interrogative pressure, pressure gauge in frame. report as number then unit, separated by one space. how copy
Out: 1.75 kg/cm²
